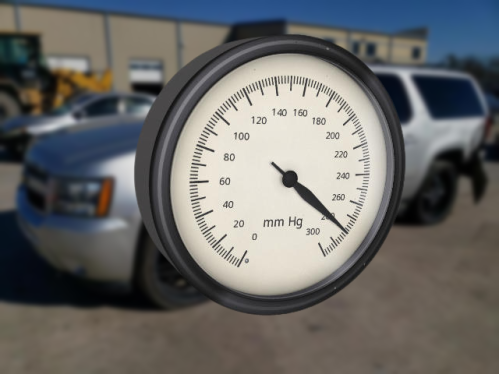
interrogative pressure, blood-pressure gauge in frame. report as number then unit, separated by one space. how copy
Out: 280 mmHg
